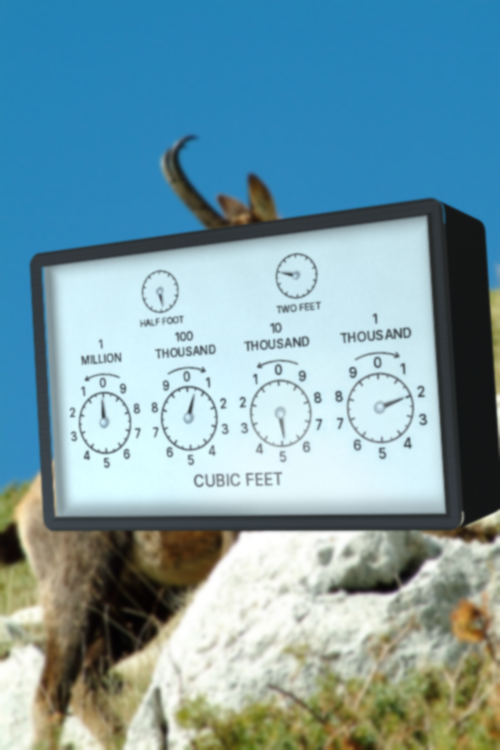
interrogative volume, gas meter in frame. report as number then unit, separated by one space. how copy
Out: 5200 ft³
